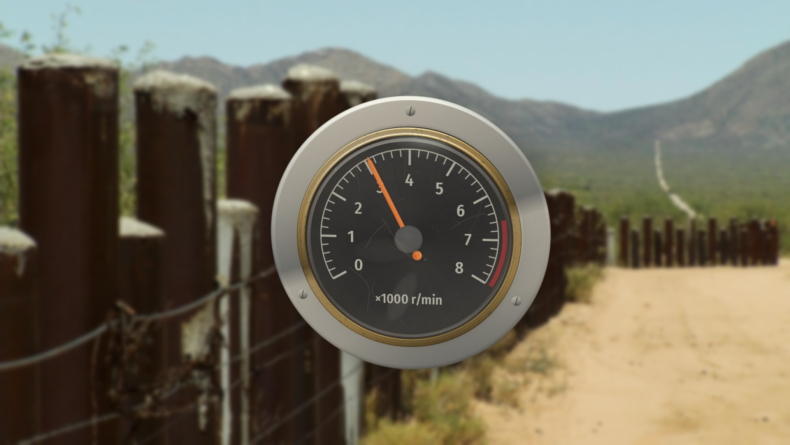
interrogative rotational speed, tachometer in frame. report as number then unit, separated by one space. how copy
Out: 3100 rpm
